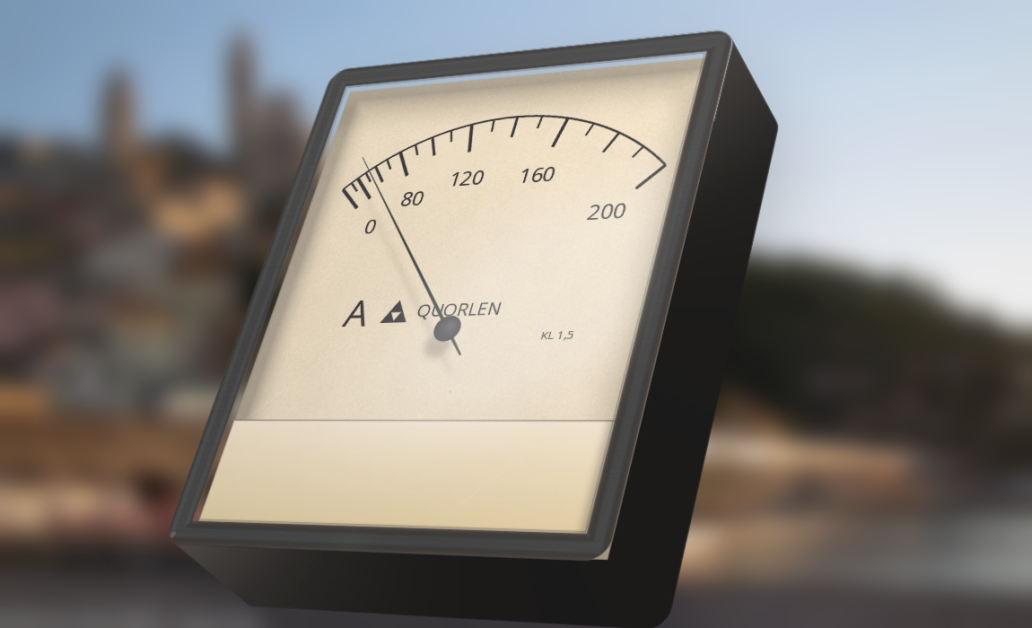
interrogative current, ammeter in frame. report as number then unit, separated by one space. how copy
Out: 55 A
